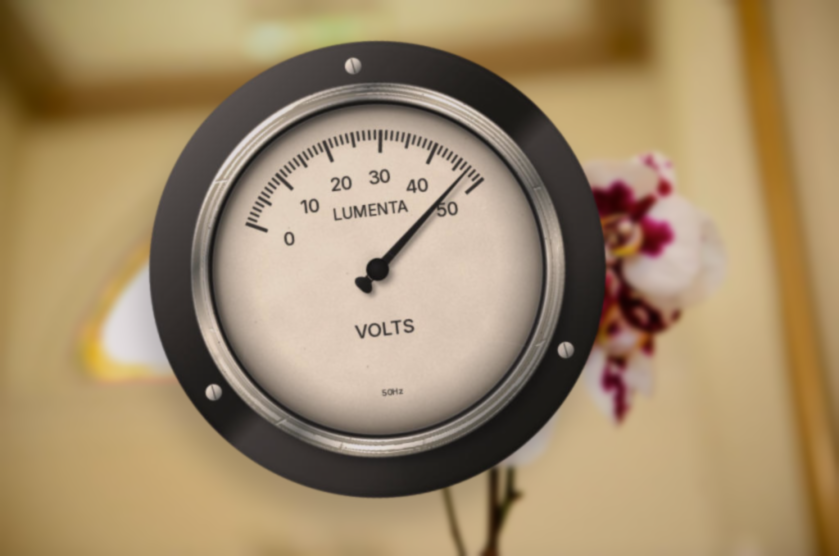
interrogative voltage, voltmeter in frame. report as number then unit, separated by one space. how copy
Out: 47 V
